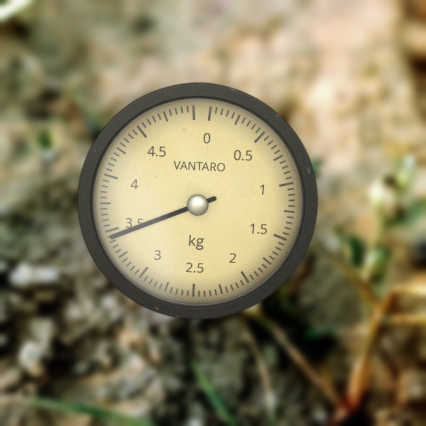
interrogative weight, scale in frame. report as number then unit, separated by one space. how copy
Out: 3.45 kg
